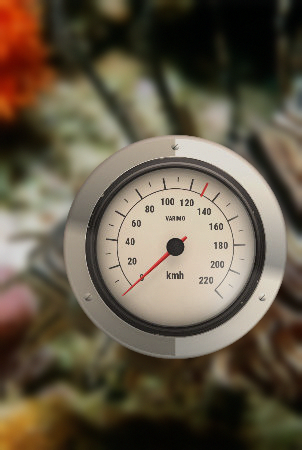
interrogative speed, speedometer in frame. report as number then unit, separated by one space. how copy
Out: 0 km/h
